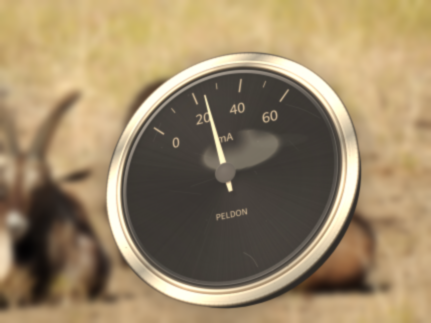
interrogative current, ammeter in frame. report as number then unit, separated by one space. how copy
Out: 25 mA
